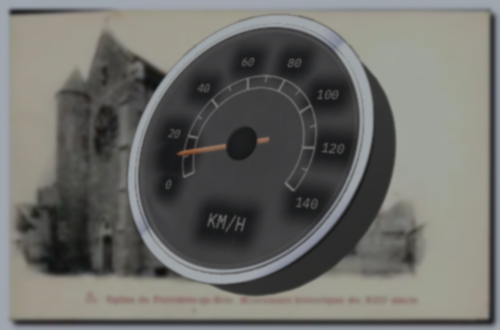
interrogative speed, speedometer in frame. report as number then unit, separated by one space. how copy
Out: 10 km/h
